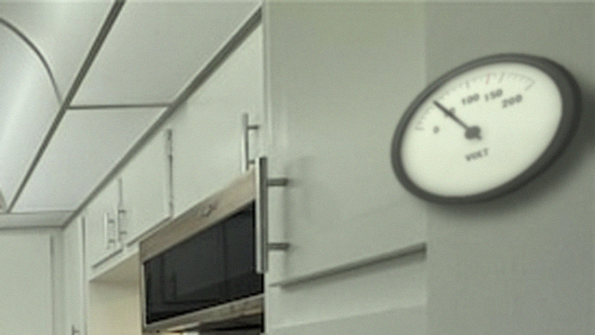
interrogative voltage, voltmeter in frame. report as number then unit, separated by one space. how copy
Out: 50 V
